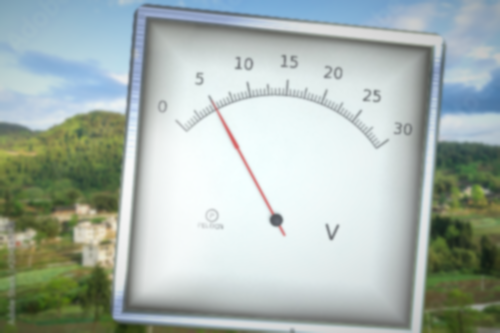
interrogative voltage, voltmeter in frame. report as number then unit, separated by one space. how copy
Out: 5 V
